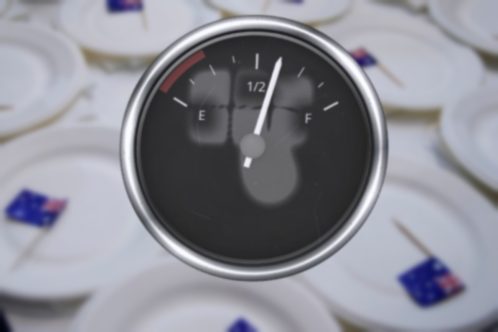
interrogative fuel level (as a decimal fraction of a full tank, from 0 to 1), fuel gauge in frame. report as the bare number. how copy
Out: 0.625
